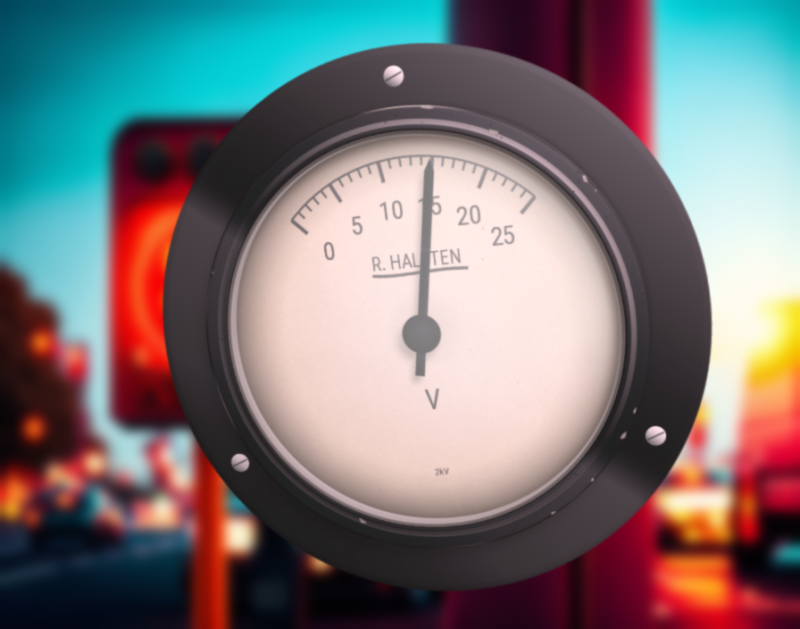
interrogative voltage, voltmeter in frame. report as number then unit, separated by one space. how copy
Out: 15 V
